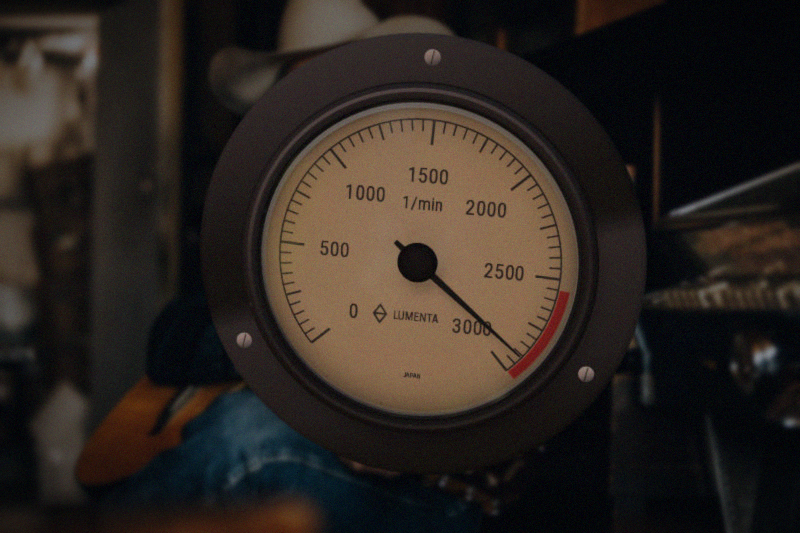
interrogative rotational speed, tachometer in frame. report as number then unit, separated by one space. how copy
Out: 2900 rpm
